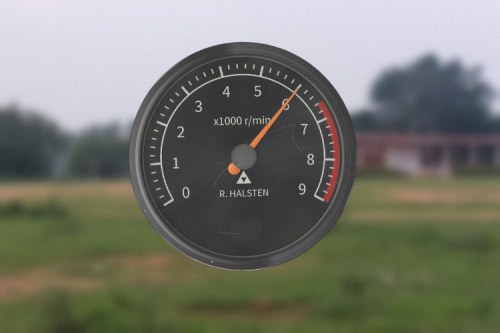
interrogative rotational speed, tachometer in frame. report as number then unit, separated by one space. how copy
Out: 6000 rpm
